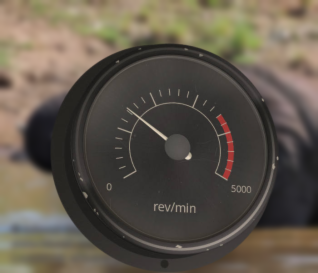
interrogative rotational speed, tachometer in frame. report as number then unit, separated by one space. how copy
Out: 1400 rpm
